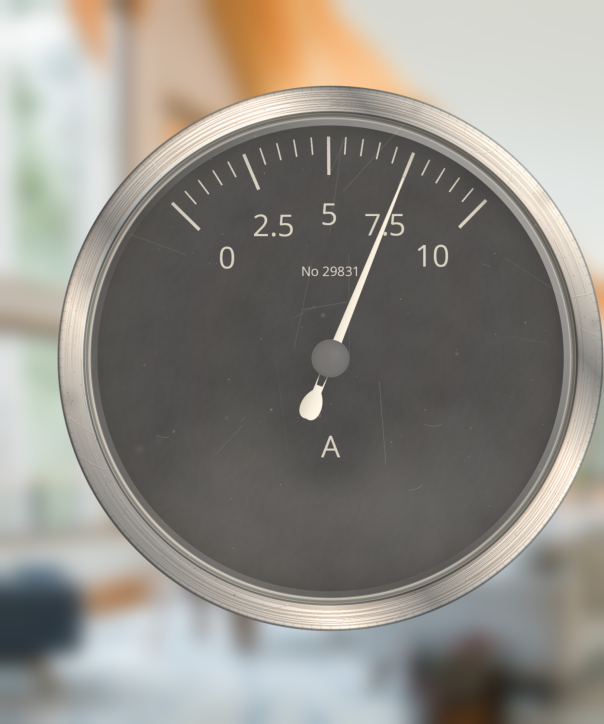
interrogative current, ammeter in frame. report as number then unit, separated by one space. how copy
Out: 7.5 A
